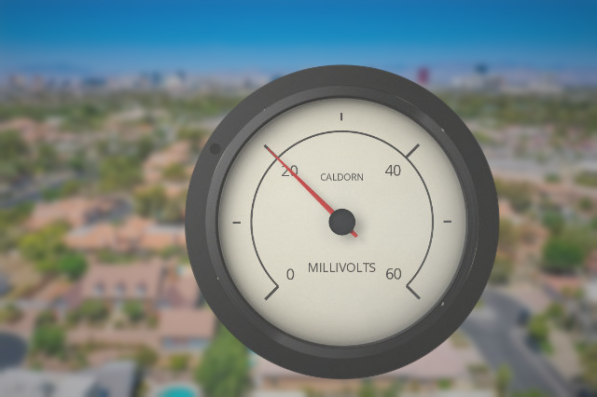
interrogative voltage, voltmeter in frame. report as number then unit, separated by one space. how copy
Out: 20 mV
